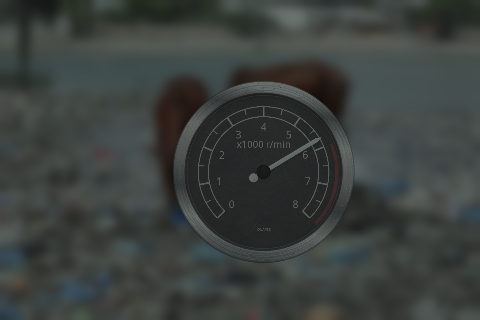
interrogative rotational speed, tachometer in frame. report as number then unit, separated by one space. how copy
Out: 5750 rpm
